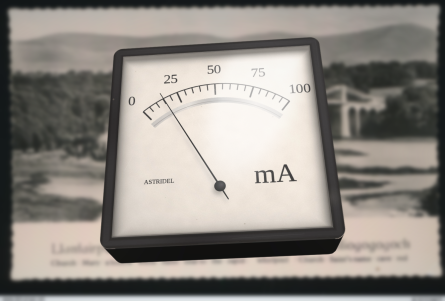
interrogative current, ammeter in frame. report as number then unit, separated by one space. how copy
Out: 15 mA
